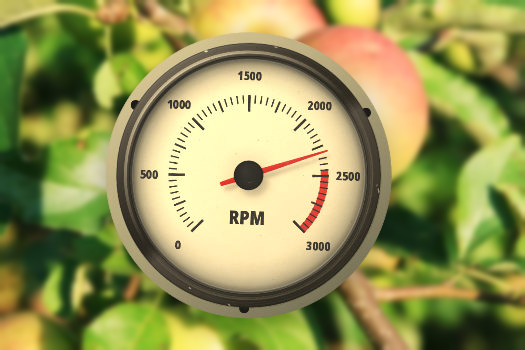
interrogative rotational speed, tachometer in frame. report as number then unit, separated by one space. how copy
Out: 2300 rpm
